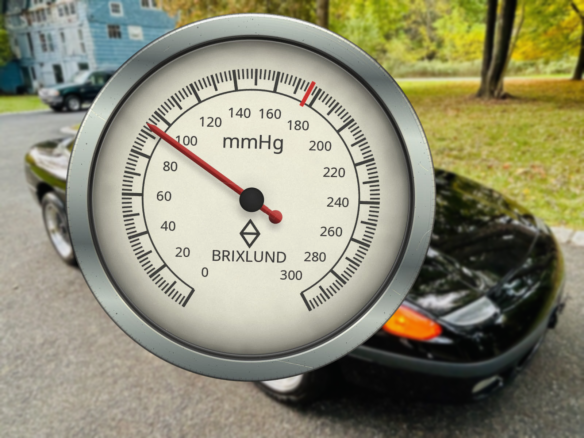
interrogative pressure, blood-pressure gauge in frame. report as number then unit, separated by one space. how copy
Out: 94 mmHg
